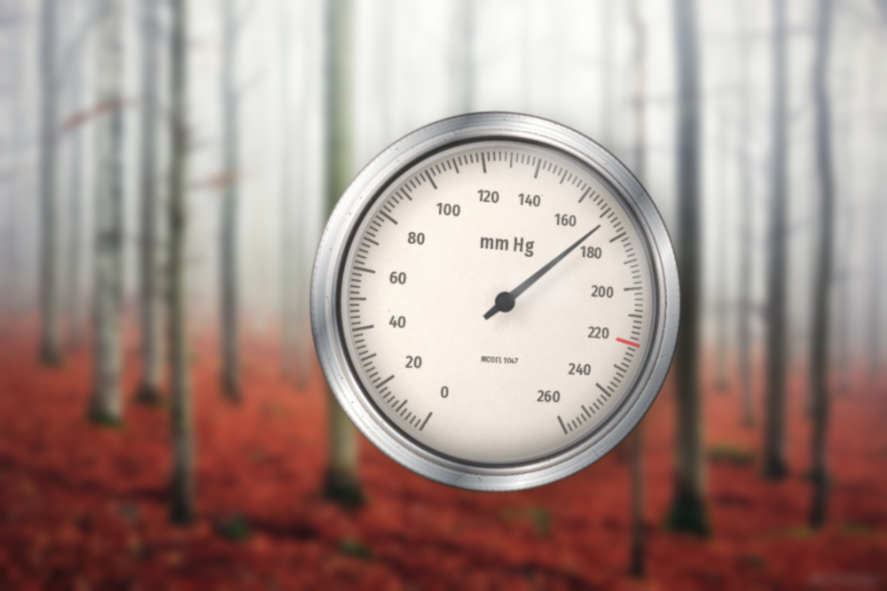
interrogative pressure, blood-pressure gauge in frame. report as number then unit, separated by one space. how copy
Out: 172 mmHg
